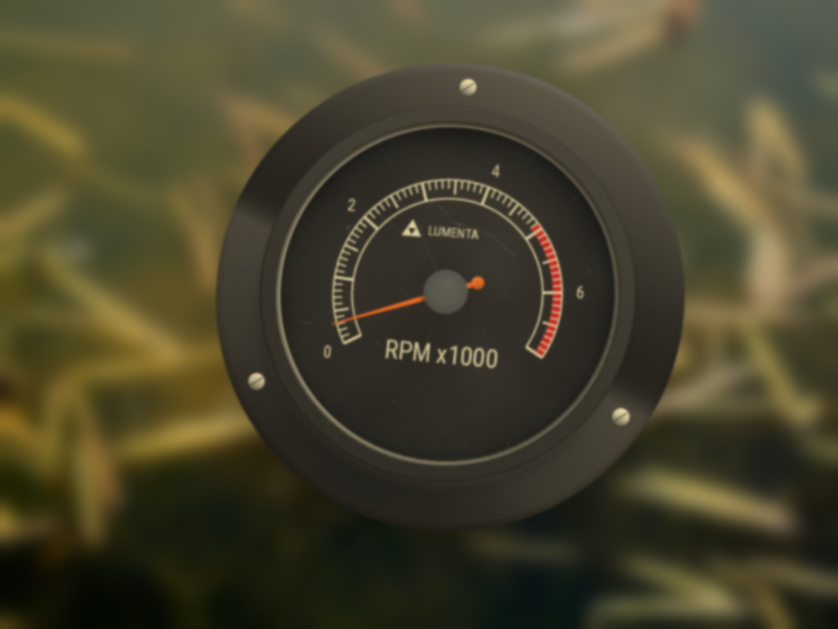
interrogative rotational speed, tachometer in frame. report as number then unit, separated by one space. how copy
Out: 300 rpm
